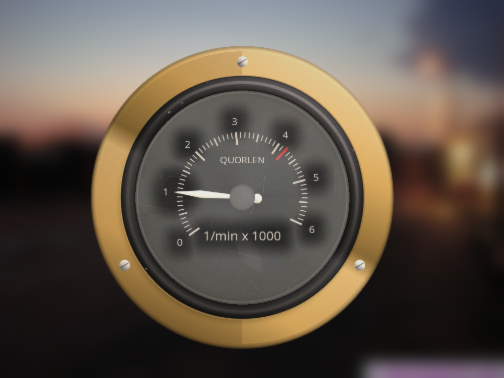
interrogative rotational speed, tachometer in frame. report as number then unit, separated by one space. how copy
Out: 1000 rpm
